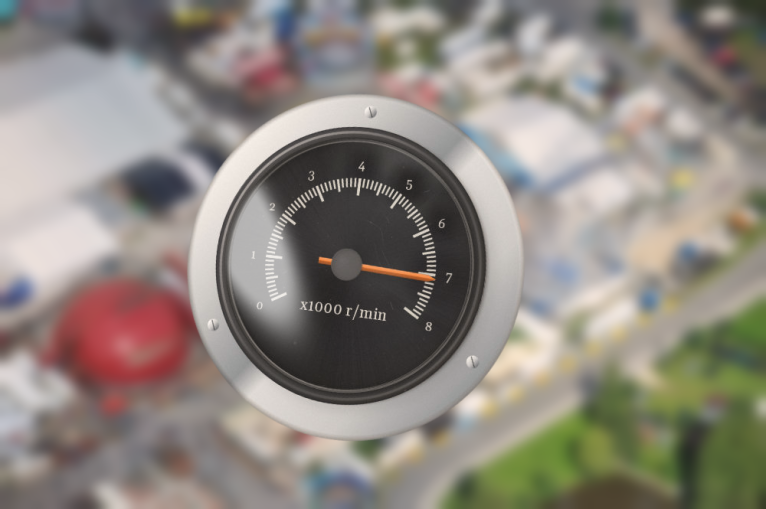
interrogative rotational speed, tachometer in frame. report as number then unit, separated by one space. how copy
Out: 7100 rpm
